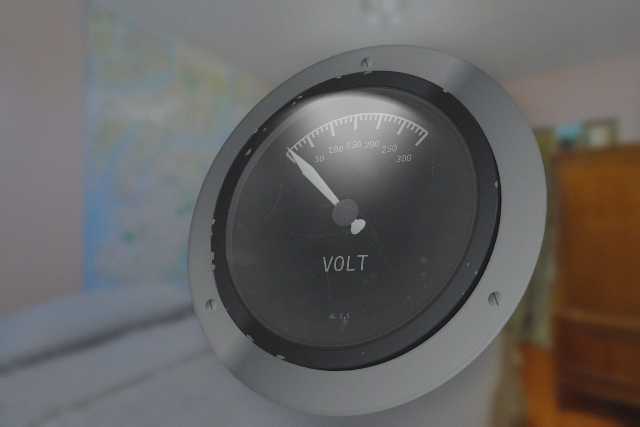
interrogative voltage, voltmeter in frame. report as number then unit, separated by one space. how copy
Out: 10 V
